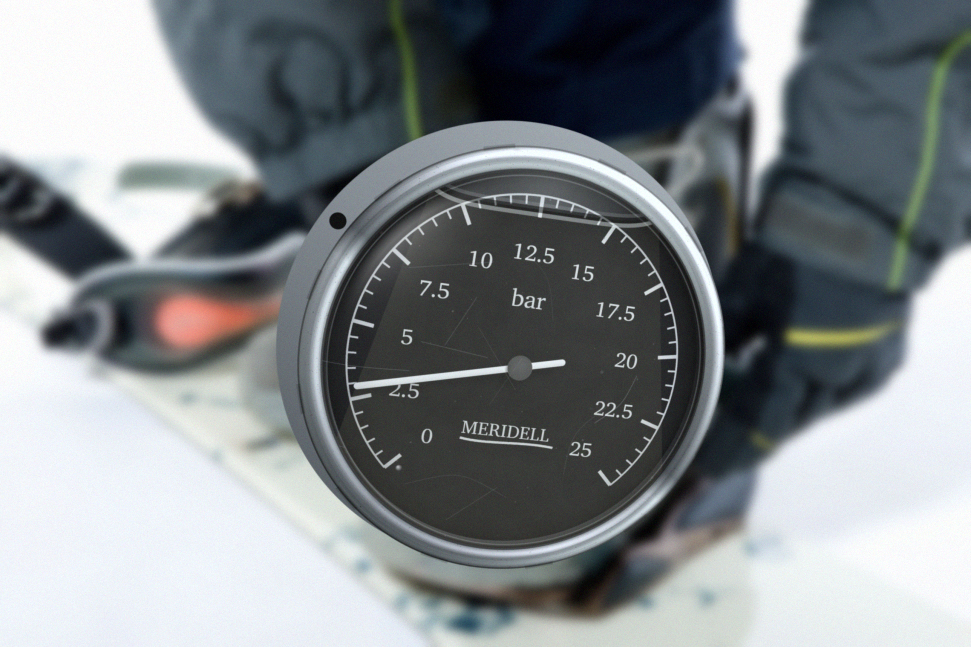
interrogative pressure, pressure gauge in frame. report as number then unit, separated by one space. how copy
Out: 3 bar
